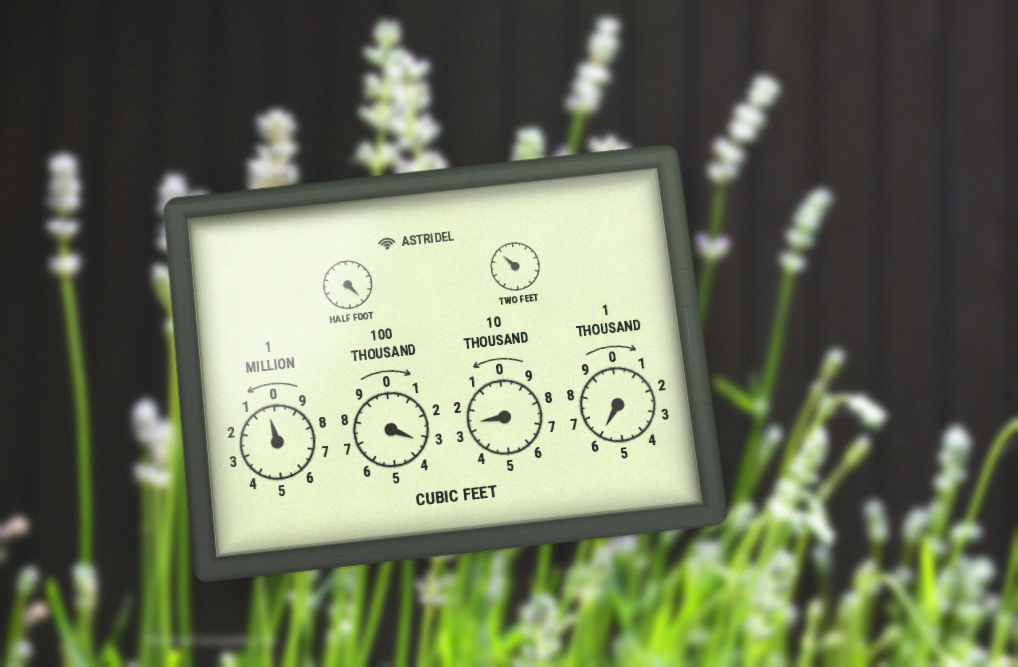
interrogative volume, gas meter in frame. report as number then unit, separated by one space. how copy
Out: 32600 ft³
